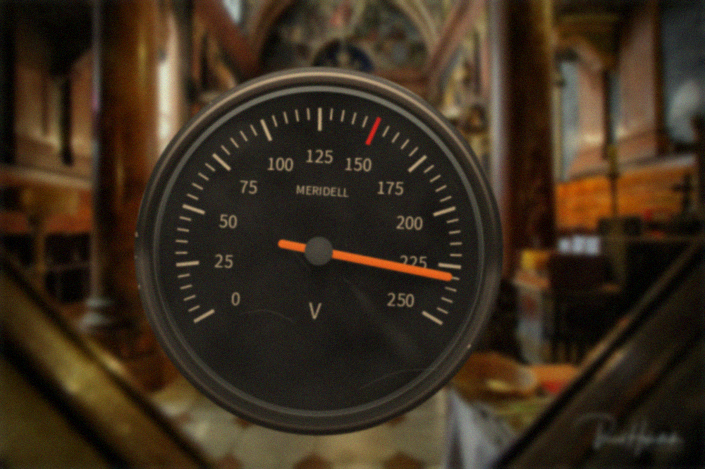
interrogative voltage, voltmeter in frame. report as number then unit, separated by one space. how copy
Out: 230 V
